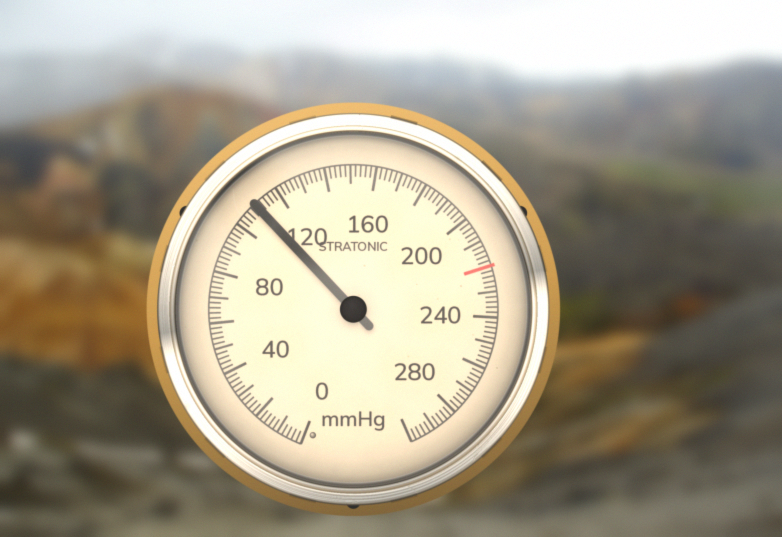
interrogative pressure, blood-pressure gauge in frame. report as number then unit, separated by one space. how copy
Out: 110 mmHg
